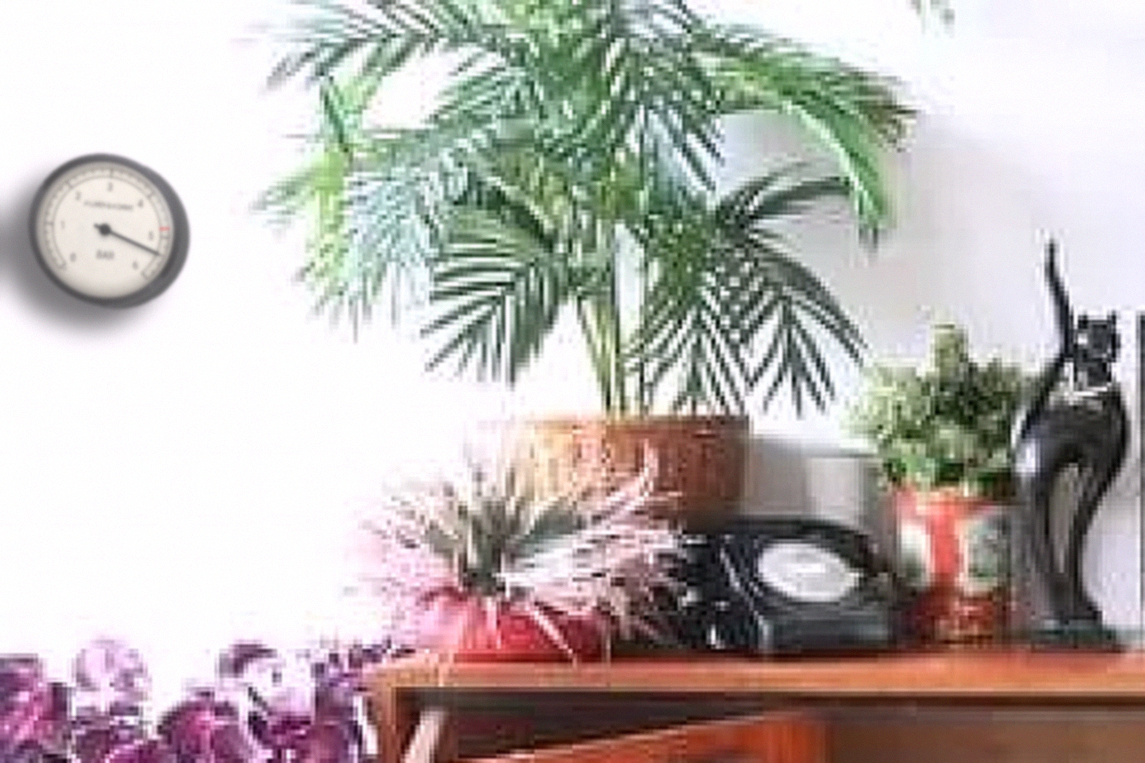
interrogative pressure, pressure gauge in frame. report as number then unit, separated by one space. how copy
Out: 5.4 bar
